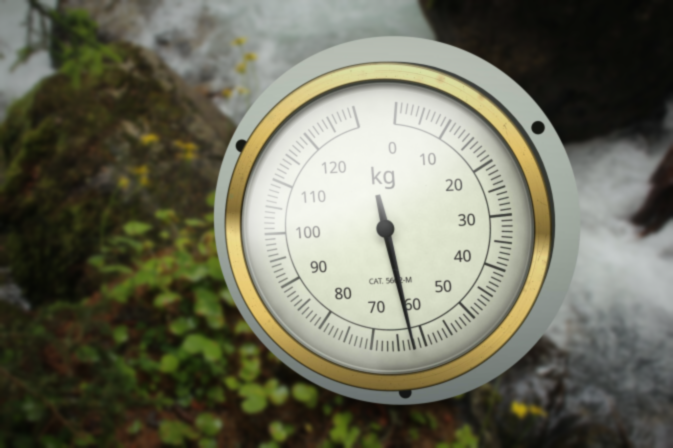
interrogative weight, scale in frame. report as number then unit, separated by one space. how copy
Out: 62 kg
